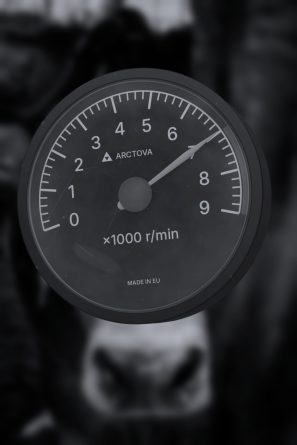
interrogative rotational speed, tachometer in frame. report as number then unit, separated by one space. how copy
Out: 7000 rpm
